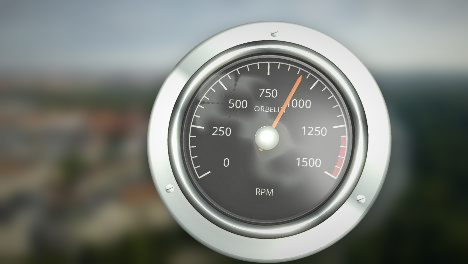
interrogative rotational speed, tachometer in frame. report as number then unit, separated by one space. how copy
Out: 925 rpm
